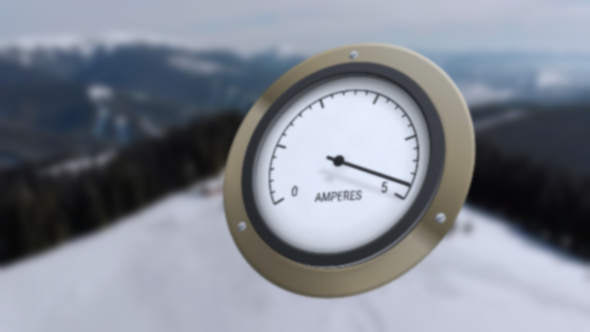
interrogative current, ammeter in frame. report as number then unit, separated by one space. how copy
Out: 4.8 A
